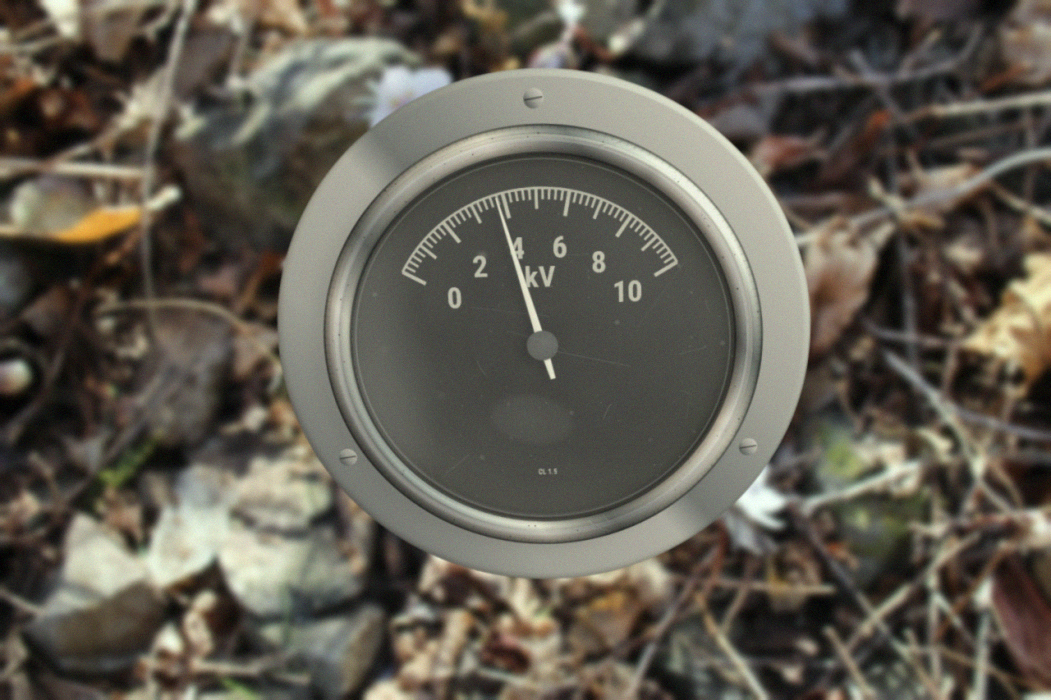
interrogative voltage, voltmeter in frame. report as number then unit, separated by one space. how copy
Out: 3.8 kV
